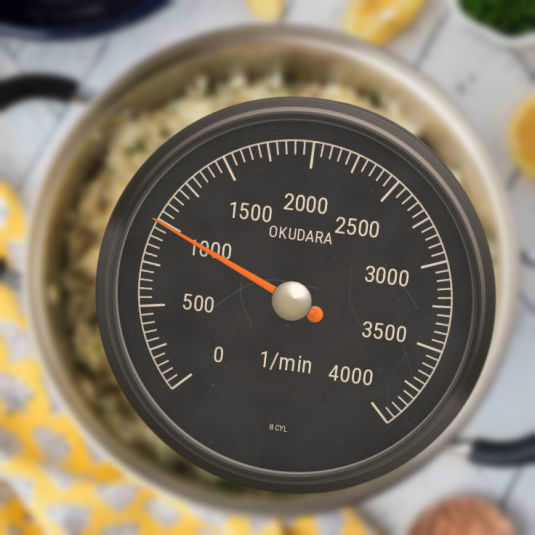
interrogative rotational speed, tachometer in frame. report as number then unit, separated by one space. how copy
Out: 1000 rpm
